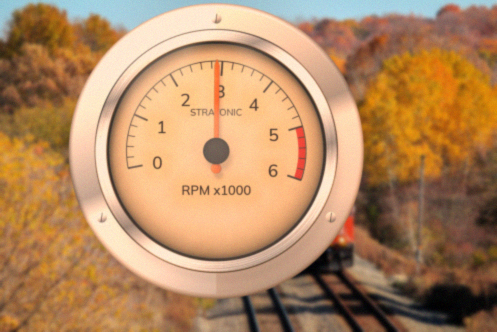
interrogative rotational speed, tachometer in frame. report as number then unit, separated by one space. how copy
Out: 2900 rpm
